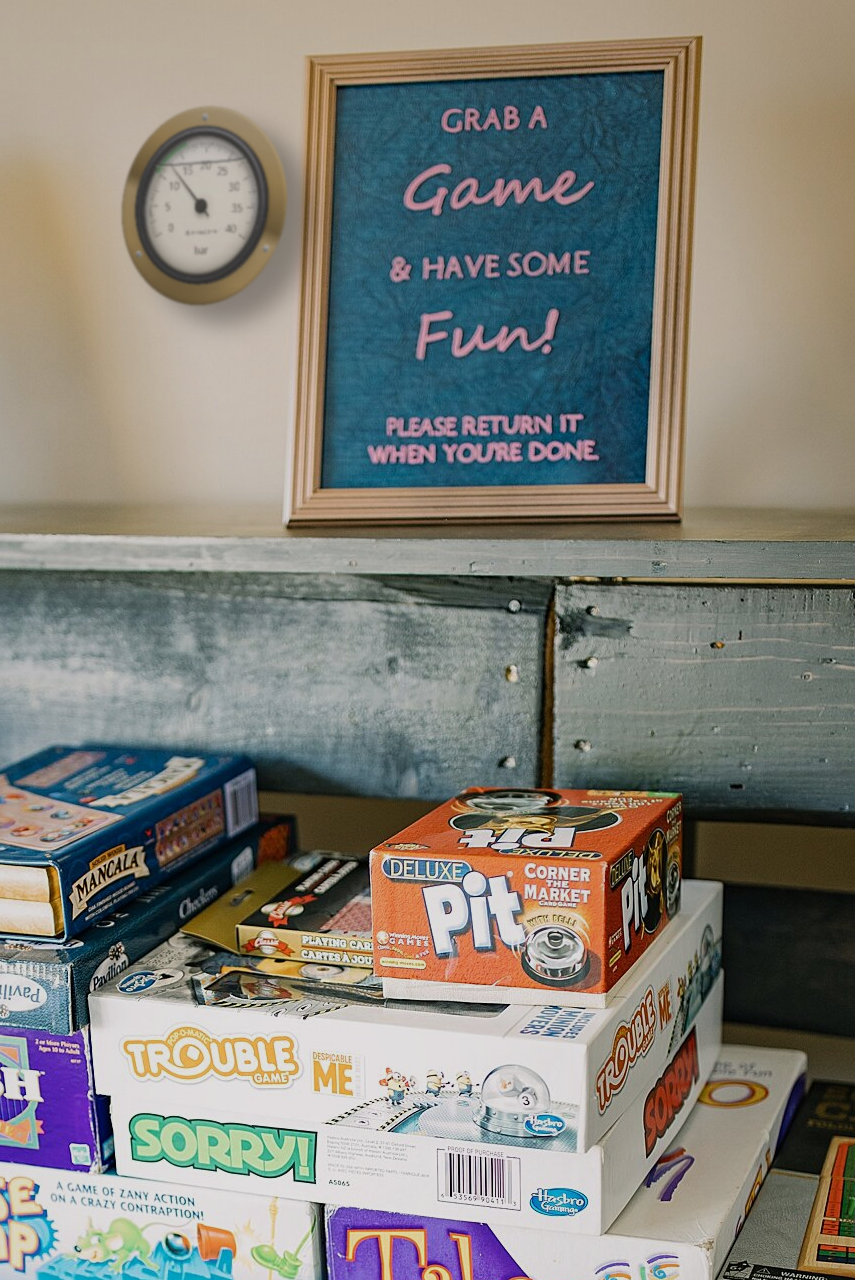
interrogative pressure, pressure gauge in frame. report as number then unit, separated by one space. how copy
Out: 12.5 bar
